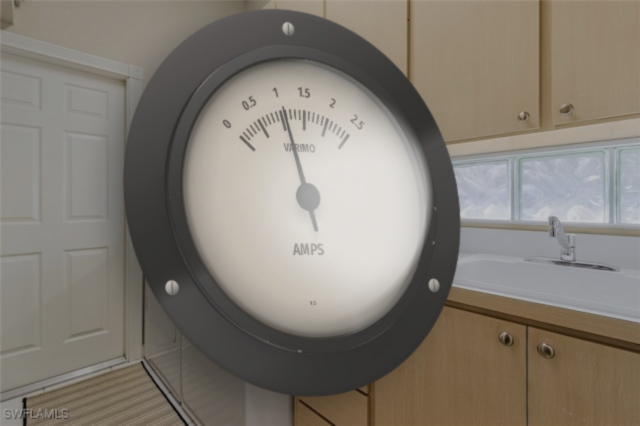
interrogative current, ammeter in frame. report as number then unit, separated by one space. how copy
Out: 1 A
